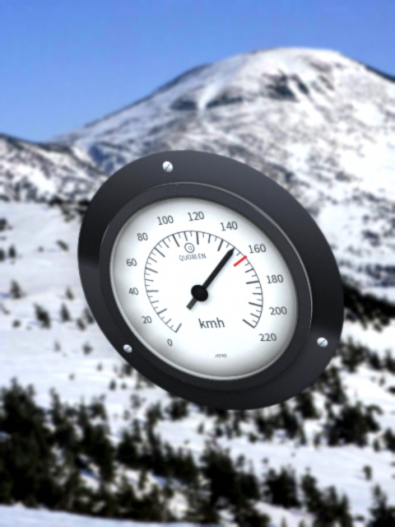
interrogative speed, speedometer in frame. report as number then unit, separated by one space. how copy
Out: 150 km/h
